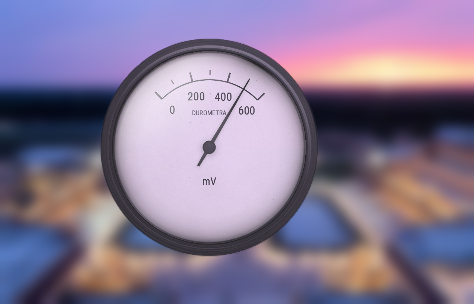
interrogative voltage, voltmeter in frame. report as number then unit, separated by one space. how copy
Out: 500 mV
